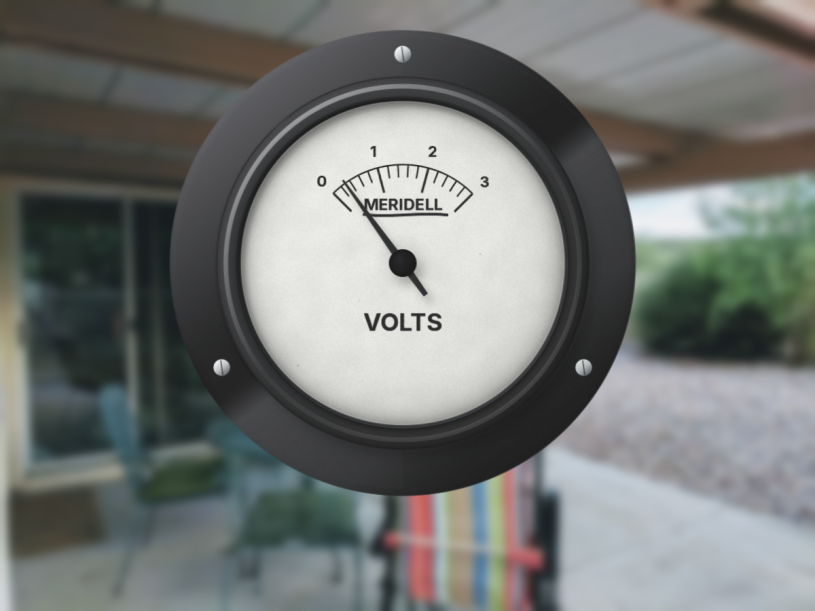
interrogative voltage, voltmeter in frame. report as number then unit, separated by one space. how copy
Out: 0.3 V
